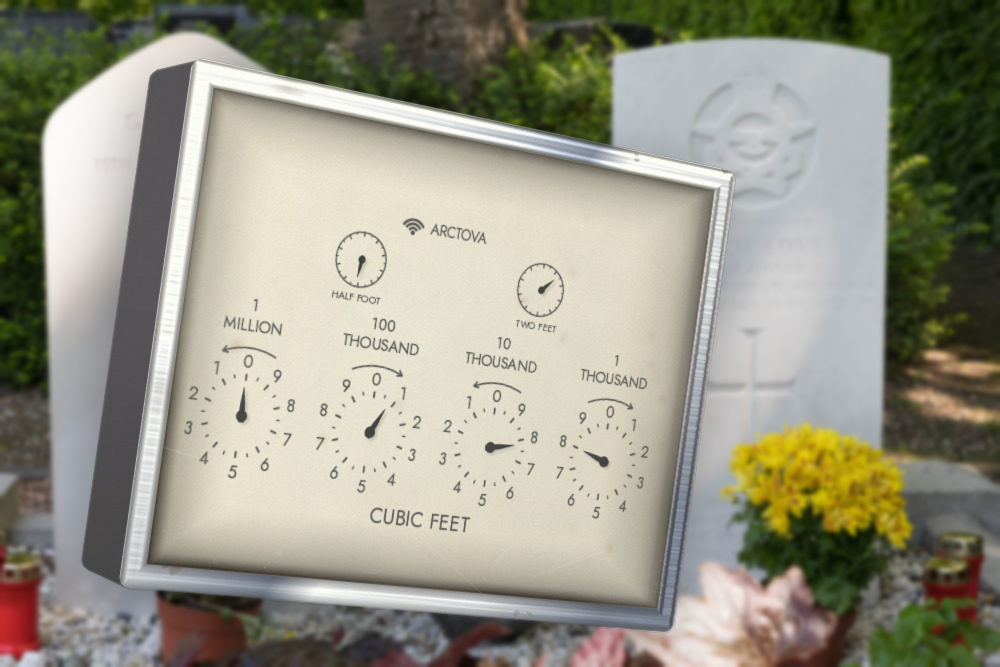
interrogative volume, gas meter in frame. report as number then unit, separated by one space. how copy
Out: 7800 ft³
